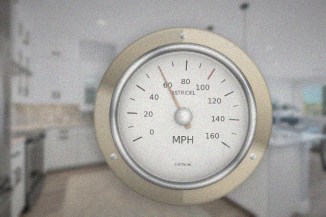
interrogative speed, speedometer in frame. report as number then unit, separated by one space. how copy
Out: 60 mph
